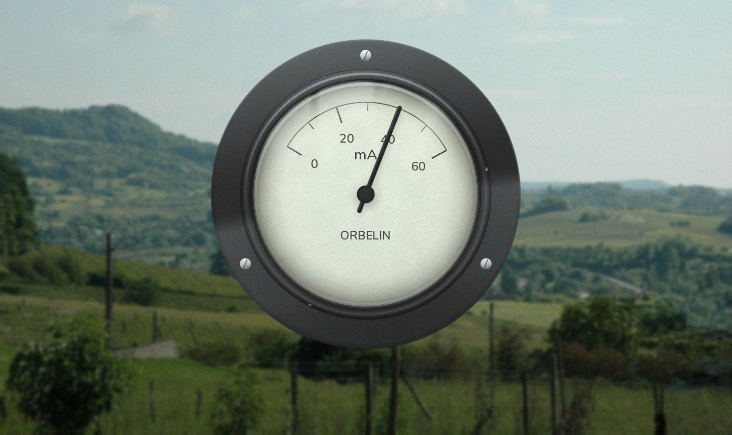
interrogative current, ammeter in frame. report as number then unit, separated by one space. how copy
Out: 40 mA
